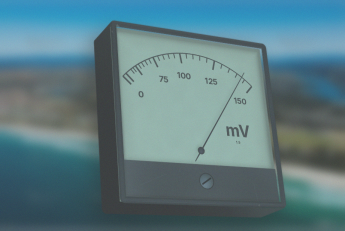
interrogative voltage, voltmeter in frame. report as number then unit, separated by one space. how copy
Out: 142.5 mV
